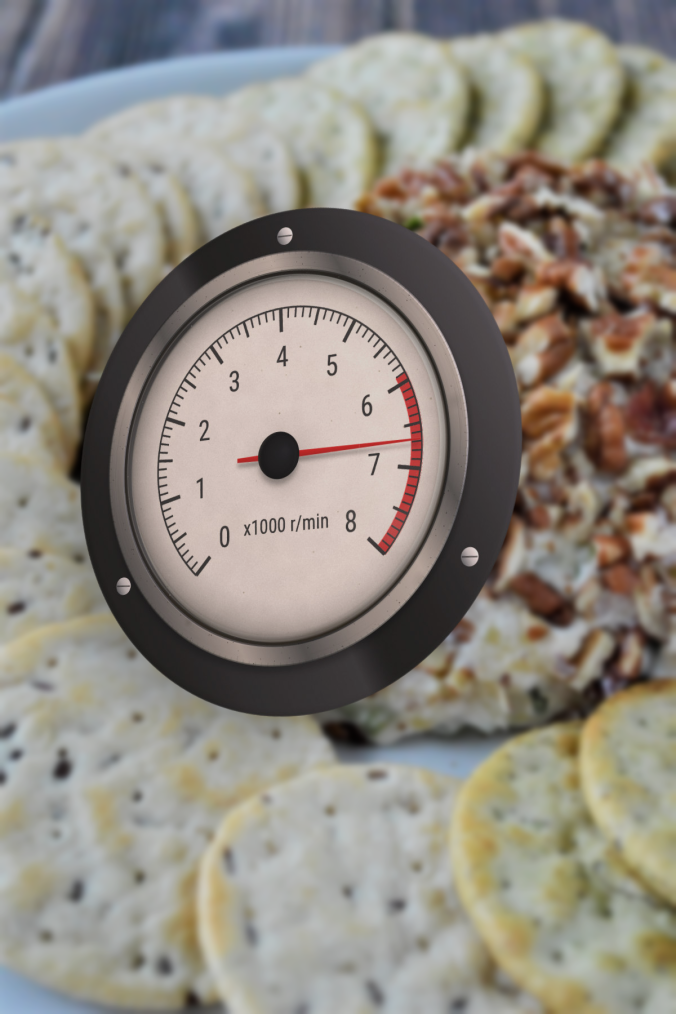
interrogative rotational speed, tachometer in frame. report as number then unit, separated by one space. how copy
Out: 6700 rpm
